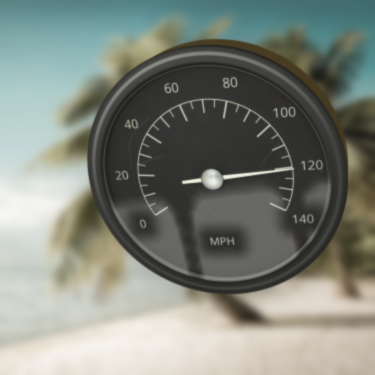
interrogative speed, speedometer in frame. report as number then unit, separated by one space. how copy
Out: 120 mph
